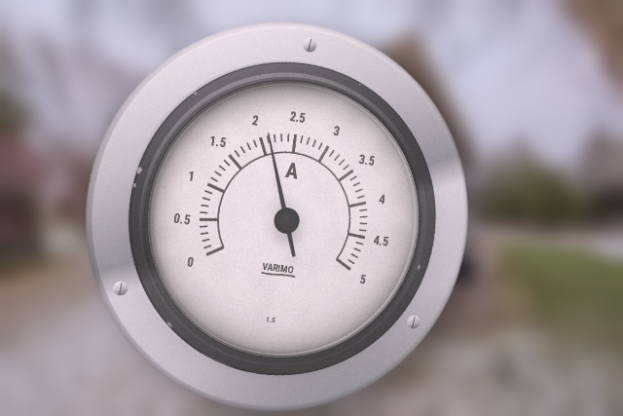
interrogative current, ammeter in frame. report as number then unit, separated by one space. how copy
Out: 2.1 A
